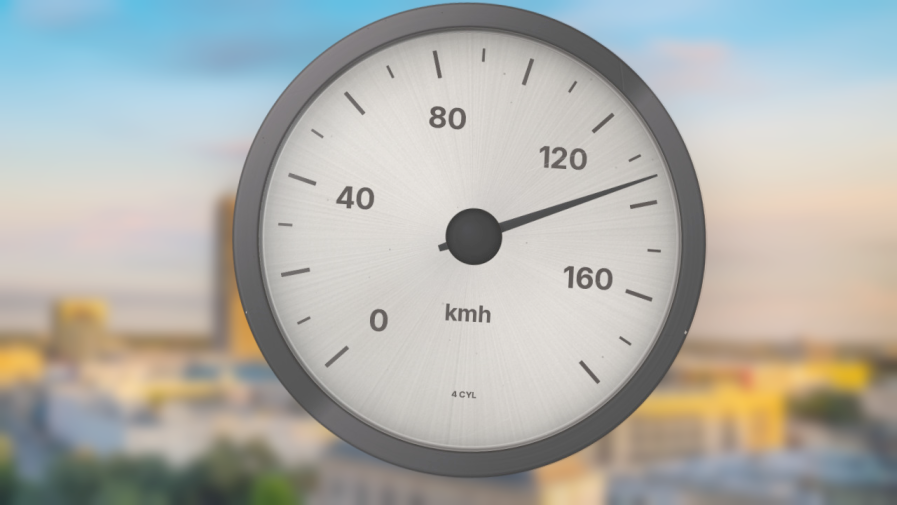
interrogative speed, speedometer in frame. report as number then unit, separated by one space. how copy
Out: 135 km/h
